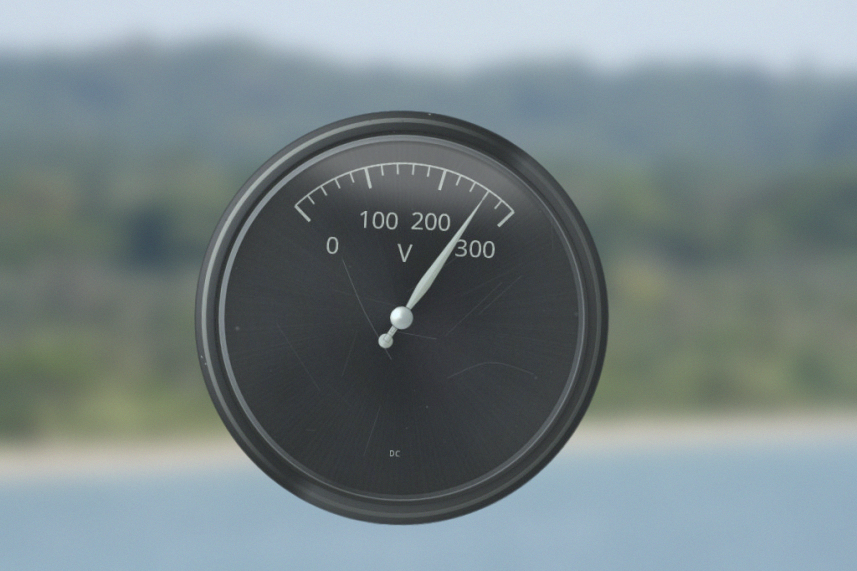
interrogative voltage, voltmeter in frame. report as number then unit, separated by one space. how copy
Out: 260 V
